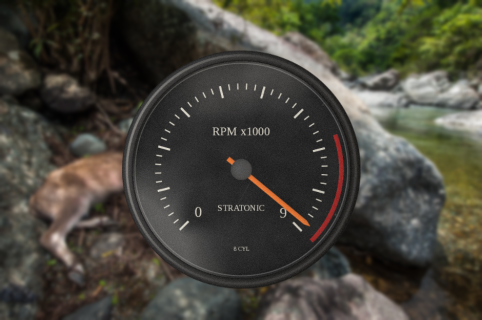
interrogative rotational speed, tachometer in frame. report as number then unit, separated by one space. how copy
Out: 8800 rpm
